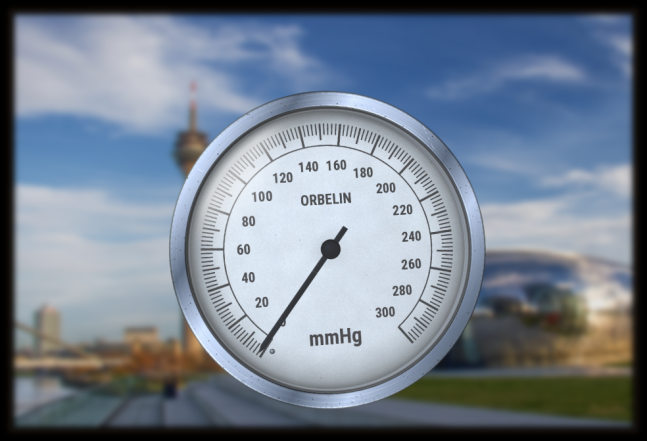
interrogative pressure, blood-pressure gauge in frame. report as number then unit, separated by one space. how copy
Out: 2 mmHg
